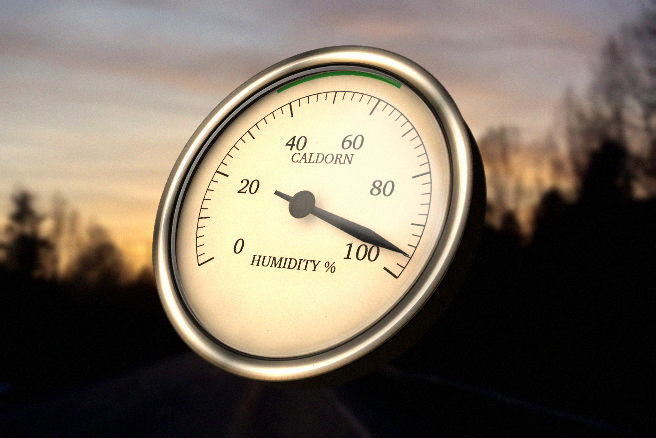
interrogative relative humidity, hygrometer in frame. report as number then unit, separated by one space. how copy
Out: 96 %
